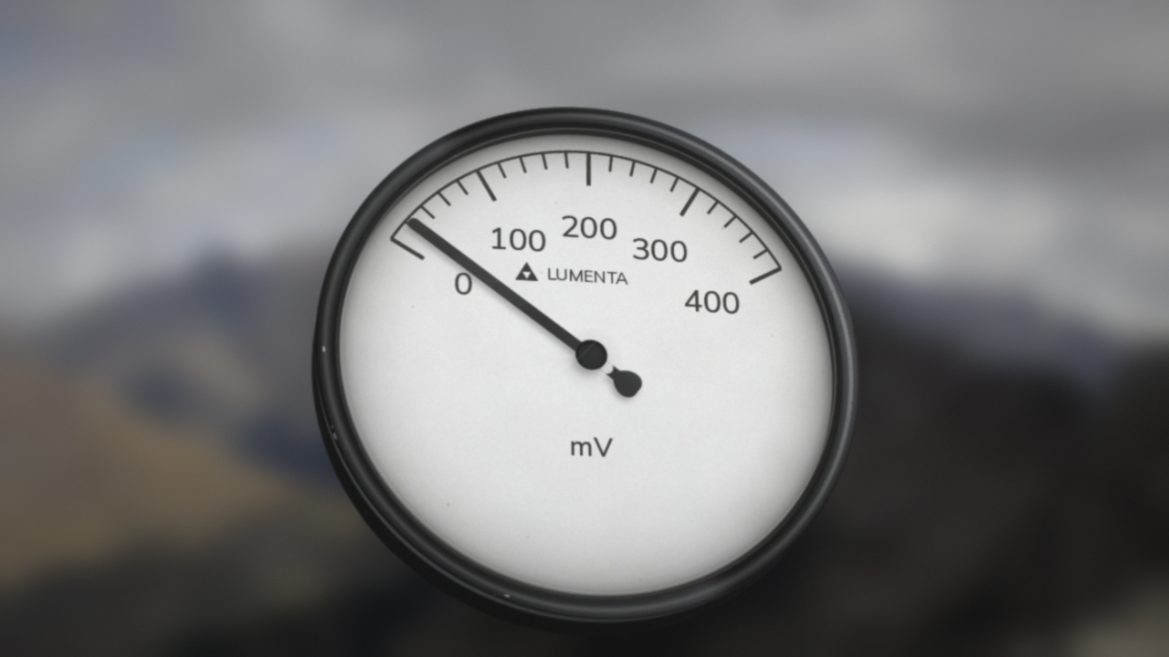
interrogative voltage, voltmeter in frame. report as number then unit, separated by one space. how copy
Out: 20 mV
